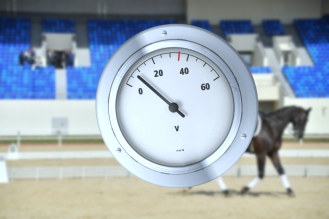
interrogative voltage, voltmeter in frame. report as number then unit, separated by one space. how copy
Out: 7.5 V
